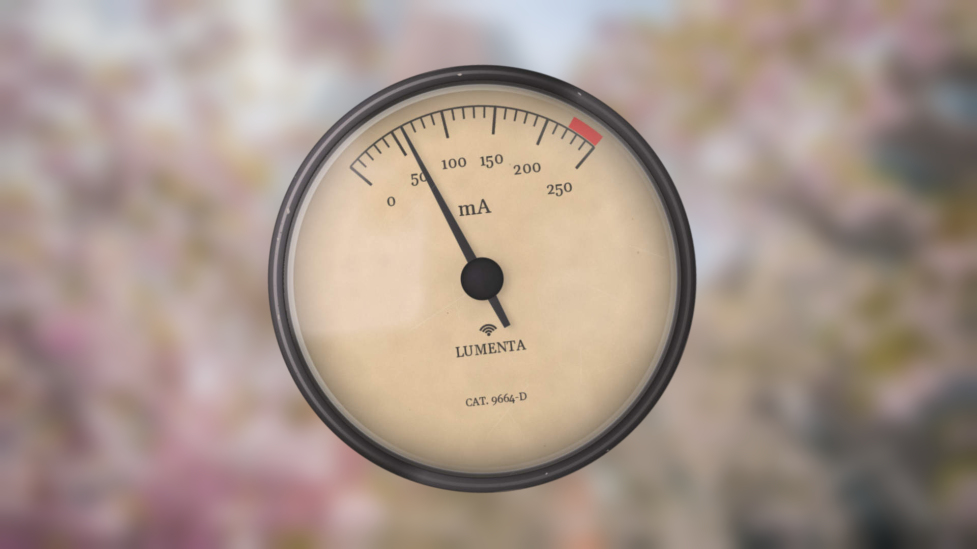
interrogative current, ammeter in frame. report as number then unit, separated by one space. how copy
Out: 60 mA
